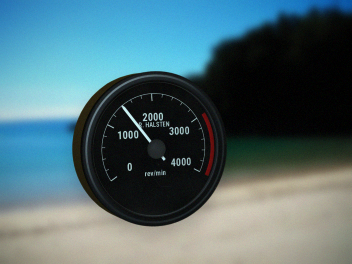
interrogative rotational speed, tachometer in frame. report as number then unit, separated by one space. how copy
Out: 1400 rpm
